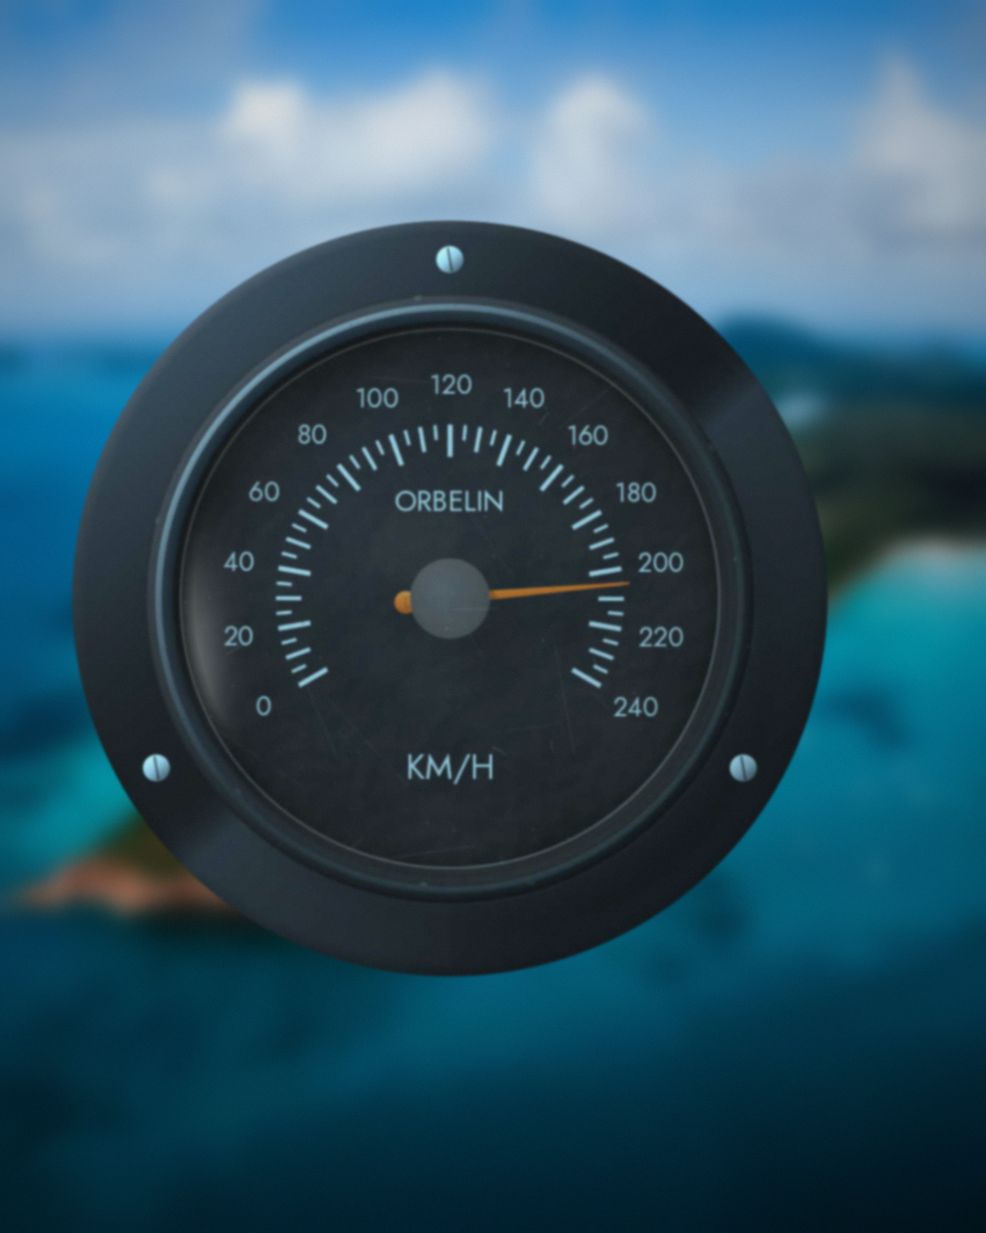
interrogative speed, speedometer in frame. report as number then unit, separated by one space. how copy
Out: 205 km/h
